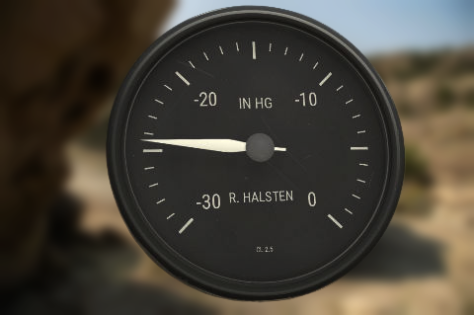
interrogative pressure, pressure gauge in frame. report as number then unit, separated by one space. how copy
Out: -24.5 inHg
